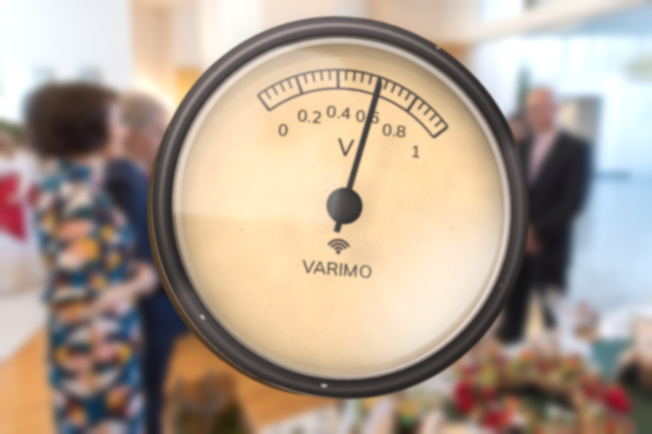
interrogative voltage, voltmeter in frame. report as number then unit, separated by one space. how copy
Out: 0.6 V
